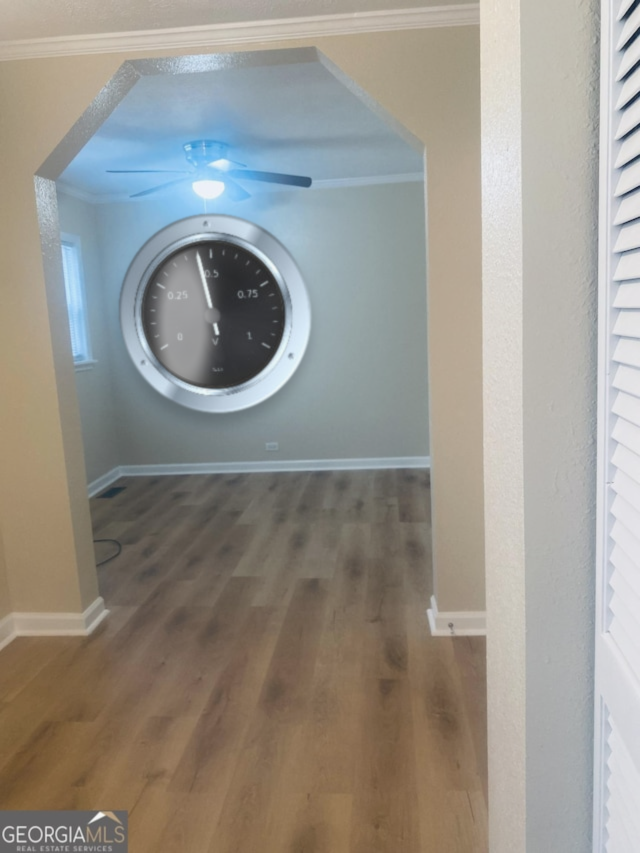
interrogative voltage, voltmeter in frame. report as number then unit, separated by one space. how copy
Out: 0.45 V
